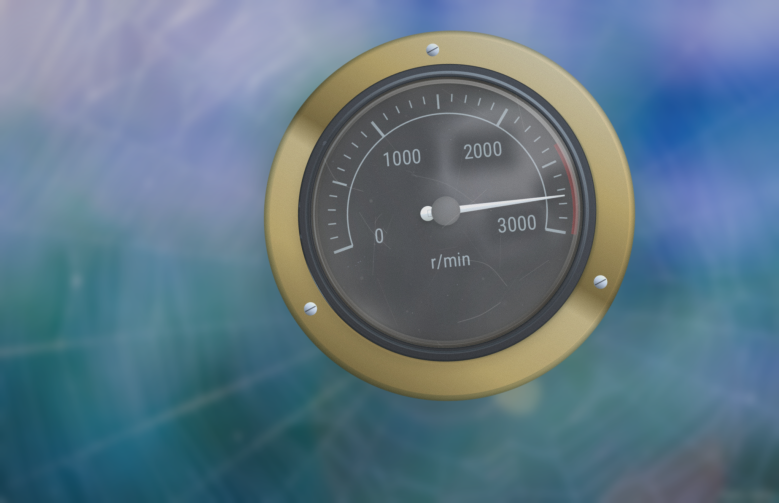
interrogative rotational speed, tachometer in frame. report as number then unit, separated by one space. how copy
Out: 2750 rpm
